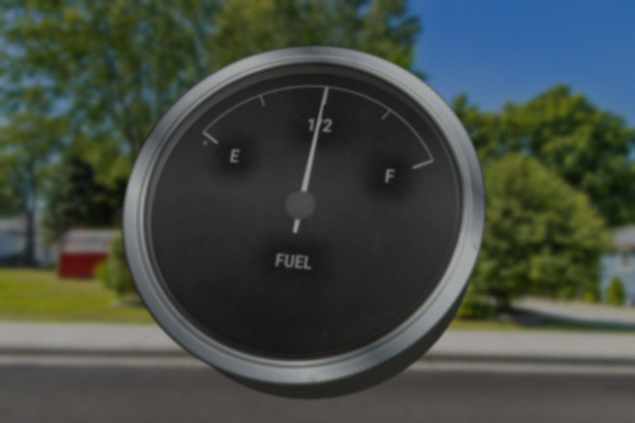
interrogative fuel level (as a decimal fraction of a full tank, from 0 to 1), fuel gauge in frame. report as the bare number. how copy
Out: 0.5
